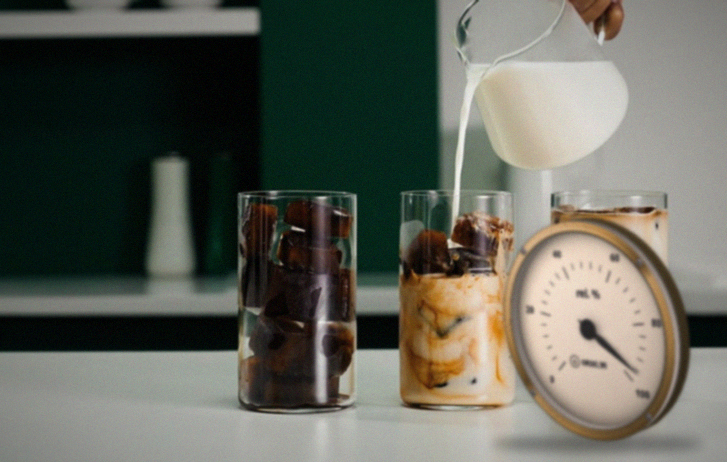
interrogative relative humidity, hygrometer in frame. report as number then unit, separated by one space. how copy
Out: 96 %
